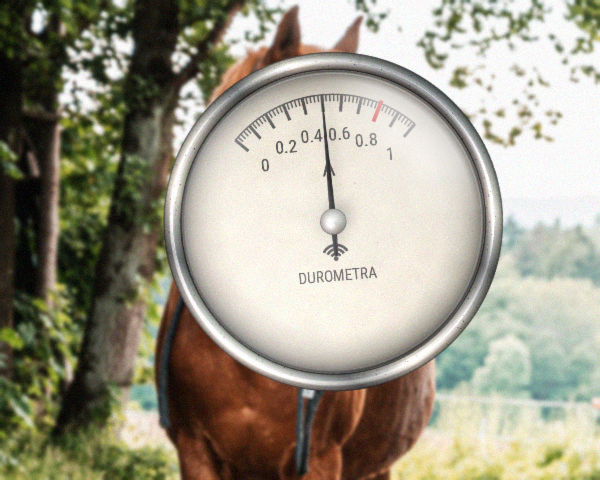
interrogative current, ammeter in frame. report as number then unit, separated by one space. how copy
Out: 0.5 A
